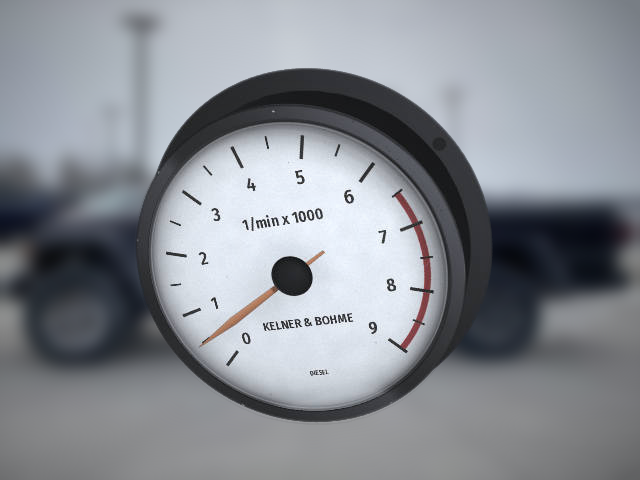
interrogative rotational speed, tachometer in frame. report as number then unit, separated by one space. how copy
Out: 500 rpm
